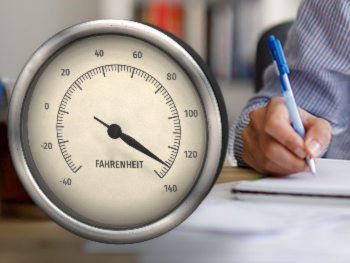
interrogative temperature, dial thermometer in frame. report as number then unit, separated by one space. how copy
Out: 130 °F
